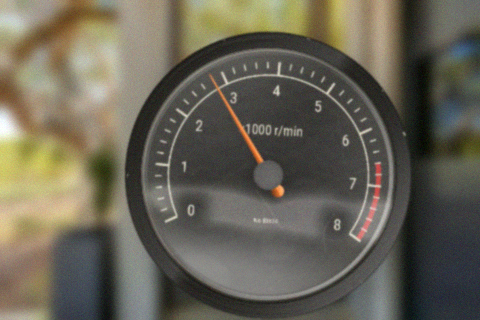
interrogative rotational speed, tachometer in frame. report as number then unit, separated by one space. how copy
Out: 2800 rpm
